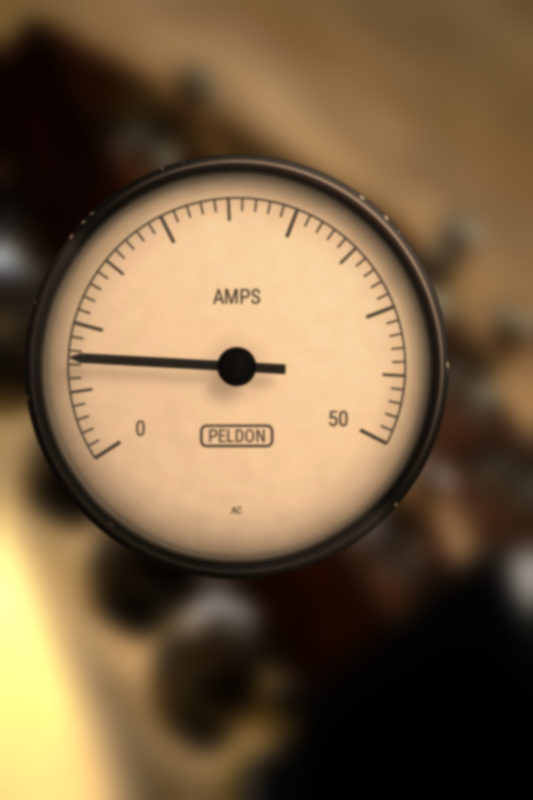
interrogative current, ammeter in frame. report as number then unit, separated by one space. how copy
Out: 7.5 A
